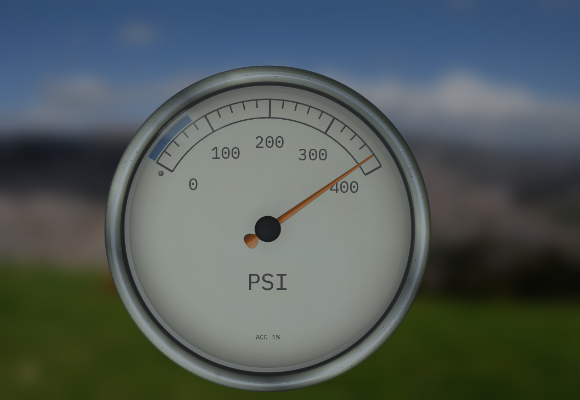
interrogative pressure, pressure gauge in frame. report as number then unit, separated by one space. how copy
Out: 380 psi
